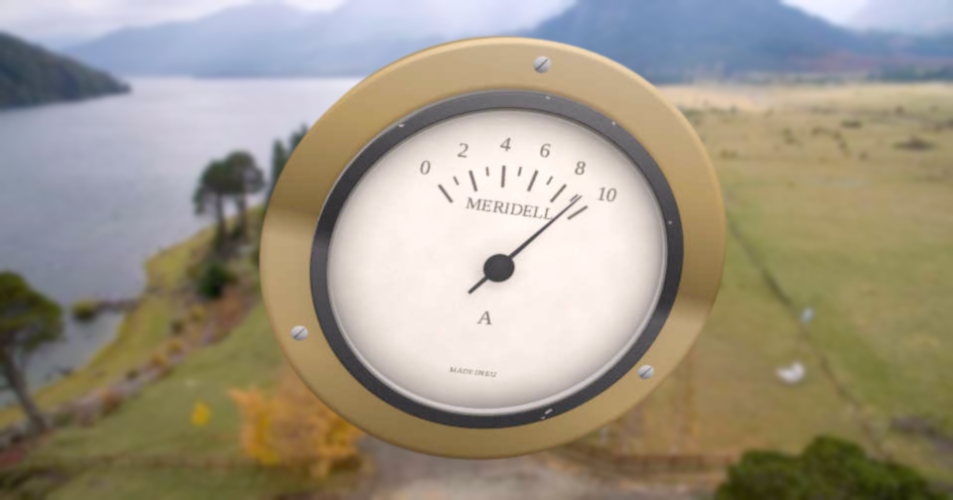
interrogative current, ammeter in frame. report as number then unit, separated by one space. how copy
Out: 9 A
